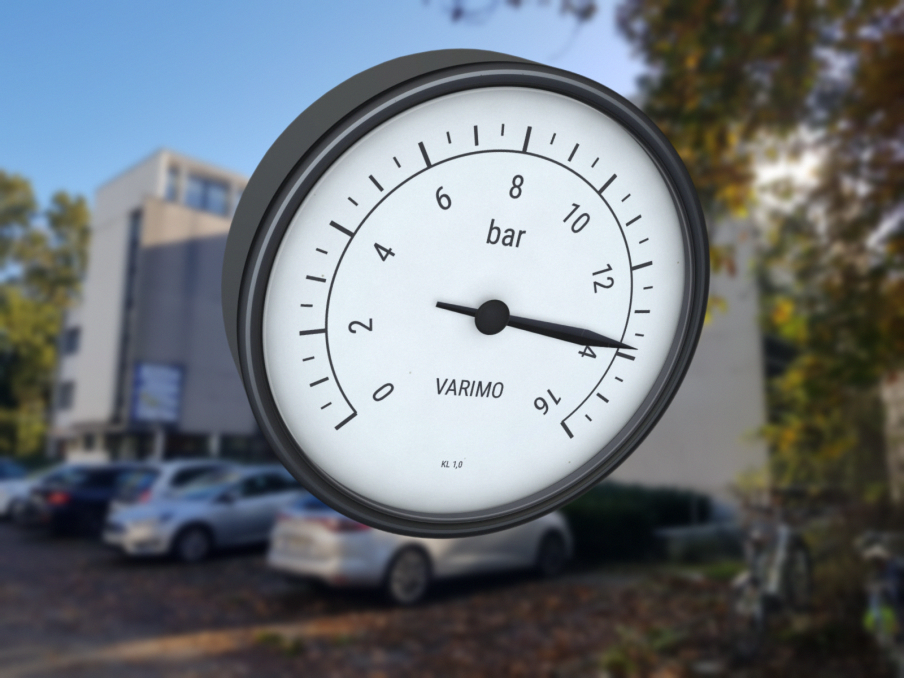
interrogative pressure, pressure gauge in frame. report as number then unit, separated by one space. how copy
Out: 13.75 bar
